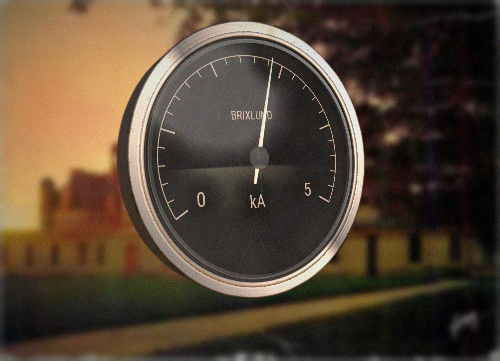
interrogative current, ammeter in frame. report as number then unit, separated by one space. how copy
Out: 2.8 kA
